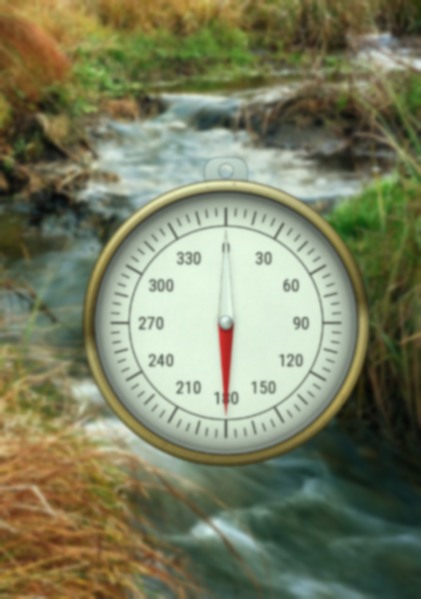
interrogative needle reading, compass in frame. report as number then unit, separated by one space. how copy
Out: 180 °
